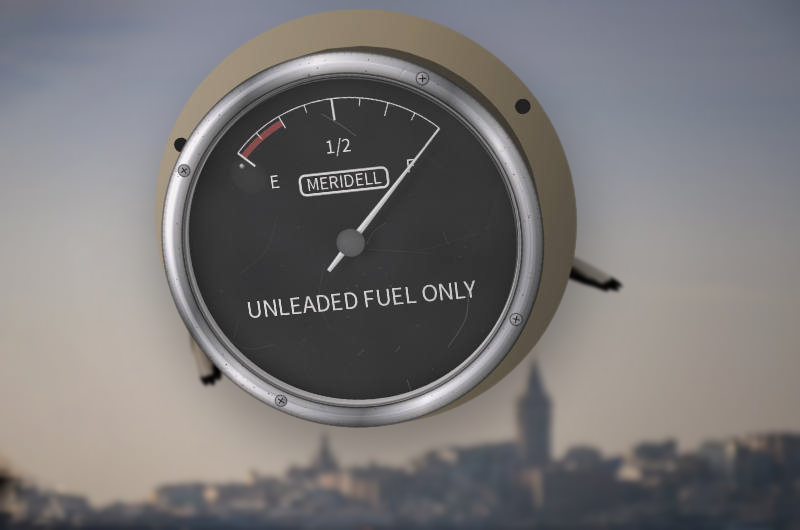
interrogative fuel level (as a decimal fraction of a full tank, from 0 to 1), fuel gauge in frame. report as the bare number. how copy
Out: 1
